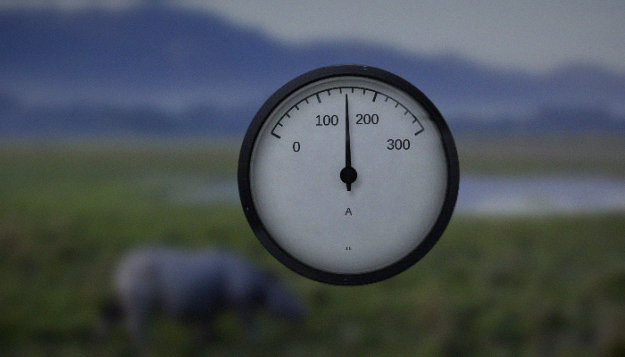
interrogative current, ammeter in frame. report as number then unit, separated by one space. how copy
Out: 150 A
